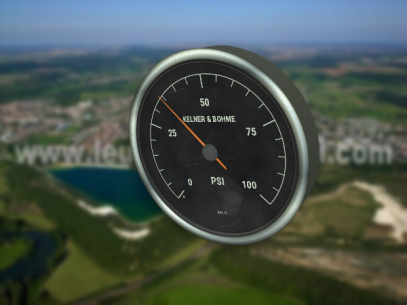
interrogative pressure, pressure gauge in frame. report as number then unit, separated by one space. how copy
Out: 35 psi
